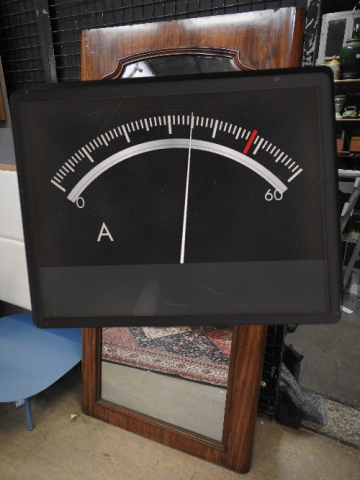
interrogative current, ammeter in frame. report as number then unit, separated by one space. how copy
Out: 35 A
